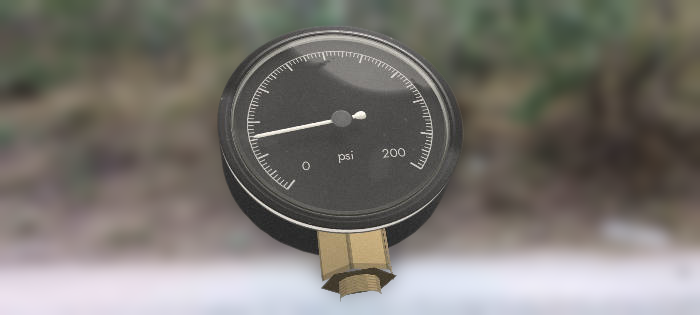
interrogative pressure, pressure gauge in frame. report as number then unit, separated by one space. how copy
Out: 30 psi
